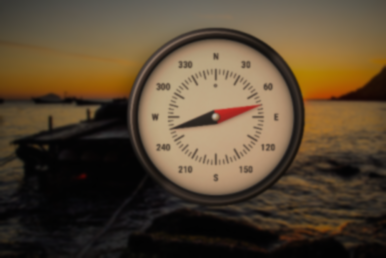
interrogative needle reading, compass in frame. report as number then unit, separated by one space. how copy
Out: 75 °
